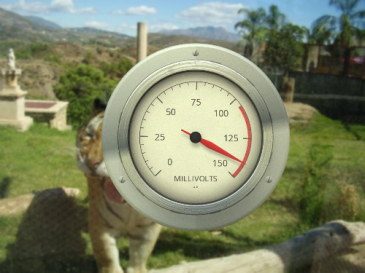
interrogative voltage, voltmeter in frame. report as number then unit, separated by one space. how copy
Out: 140 mV
